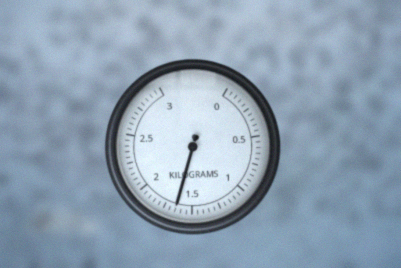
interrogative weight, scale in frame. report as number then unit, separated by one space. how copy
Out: 1.65 kg
